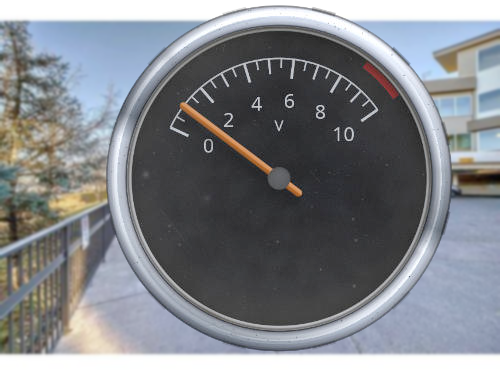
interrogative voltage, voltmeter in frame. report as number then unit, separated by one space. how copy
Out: 1 V
